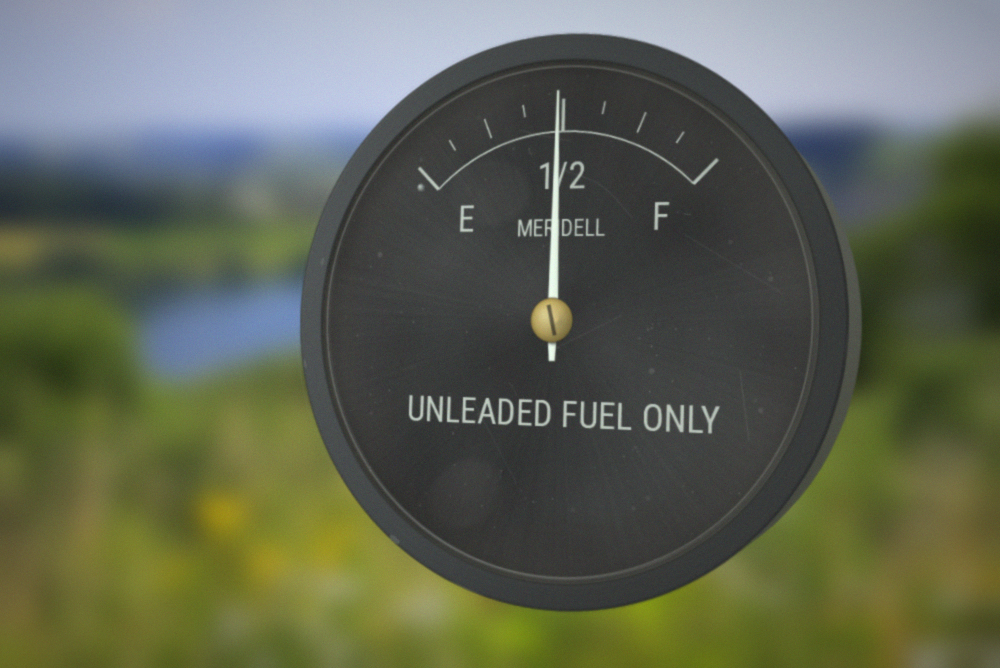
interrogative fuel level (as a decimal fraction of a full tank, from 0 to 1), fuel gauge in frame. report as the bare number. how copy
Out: 0.5
